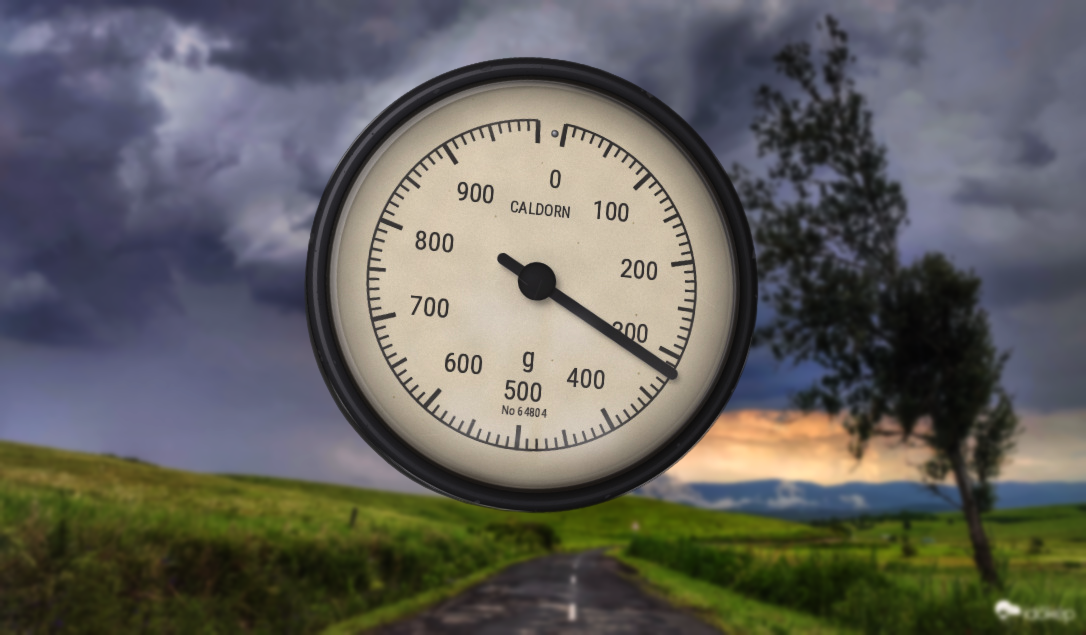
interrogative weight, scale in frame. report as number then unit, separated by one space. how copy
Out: 320 g
